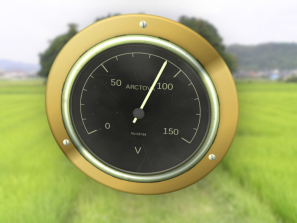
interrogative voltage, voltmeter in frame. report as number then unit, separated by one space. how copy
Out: 90 V
